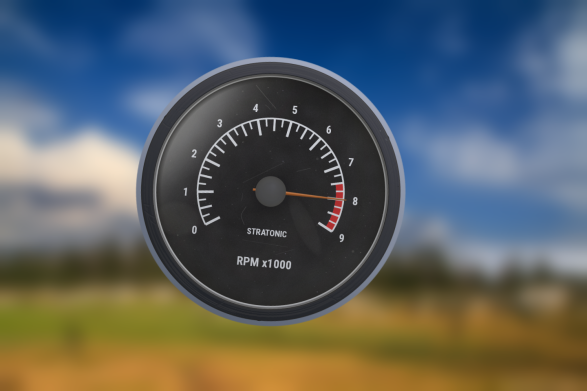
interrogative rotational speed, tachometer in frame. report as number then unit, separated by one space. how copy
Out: 8000 rpm
